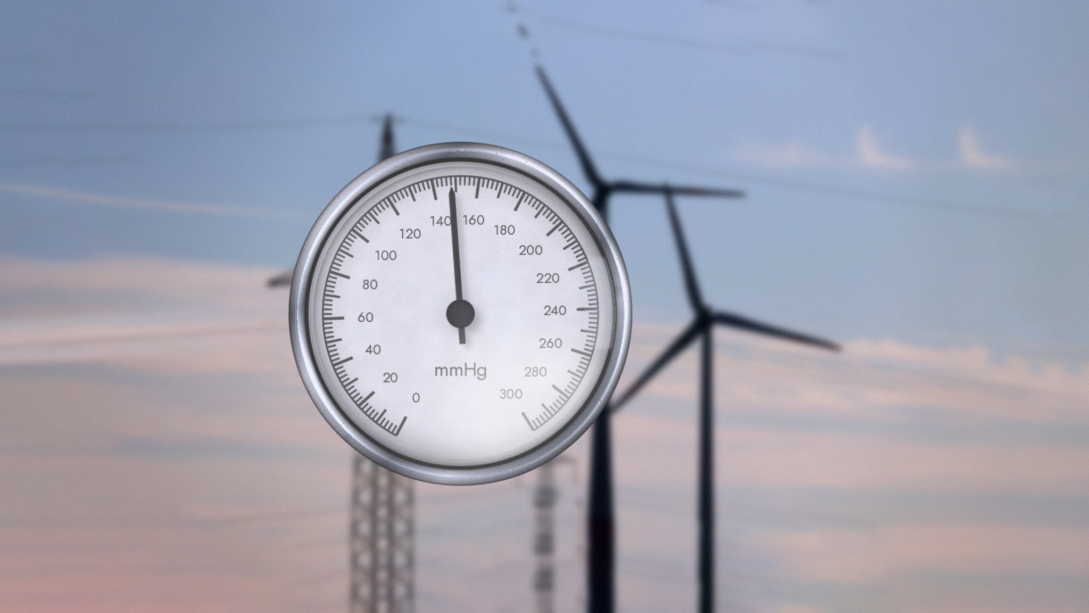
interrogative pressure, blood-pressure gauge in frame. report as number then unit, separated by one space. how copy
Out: 148 mmHg
